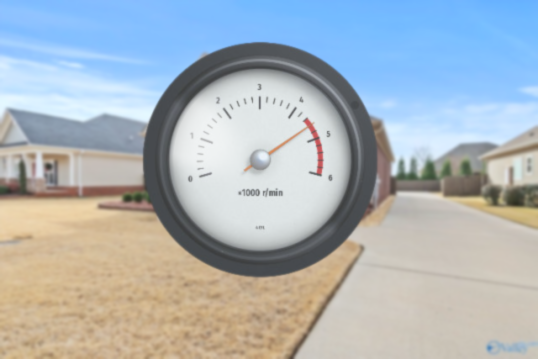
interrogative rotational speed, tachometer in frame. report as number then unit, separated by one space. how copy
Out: 4600 rpm
